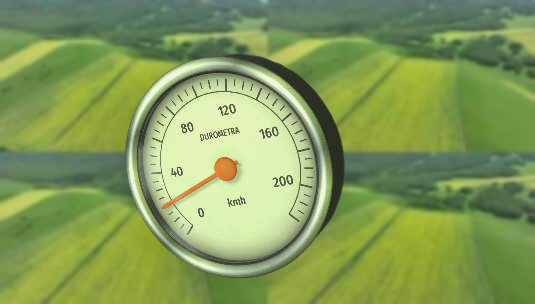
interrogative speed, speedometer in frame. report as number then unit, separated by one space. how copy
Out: 20 km/h
